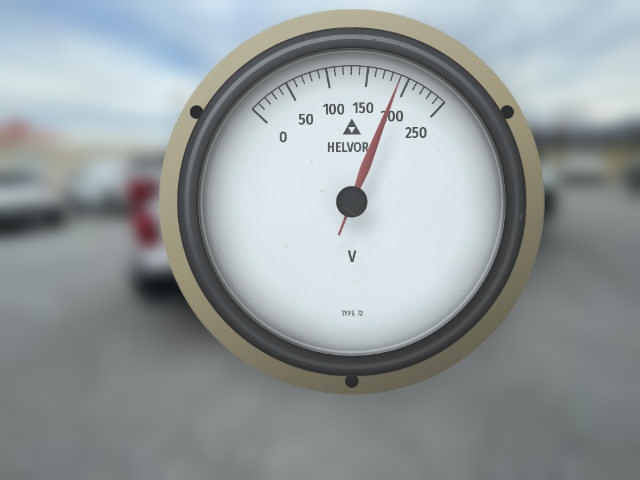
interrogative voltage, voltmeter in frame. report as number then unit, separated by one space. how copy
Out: 190 V
